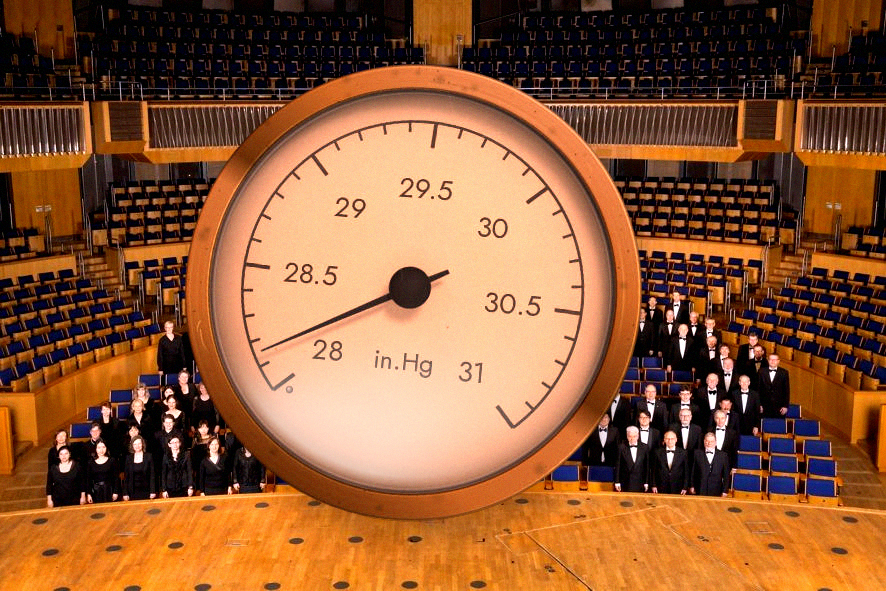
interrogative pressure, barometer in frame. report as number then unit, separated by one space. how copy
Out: 28.15 inHg
